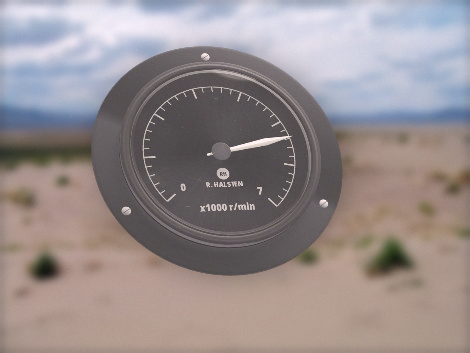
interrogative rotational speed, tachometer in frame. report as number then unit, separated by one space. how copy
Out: 5400 rpm
